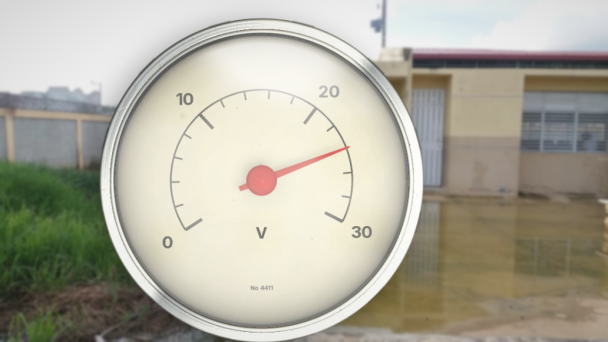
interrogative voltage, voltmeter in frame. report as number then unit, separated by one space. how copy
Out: 24 V
